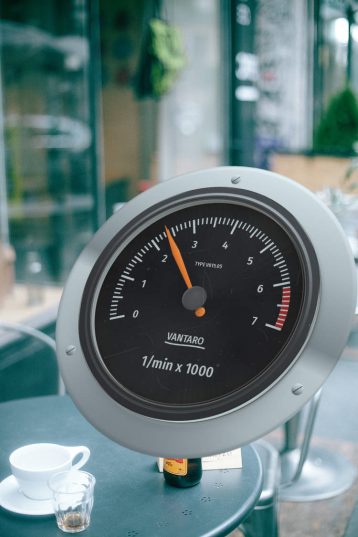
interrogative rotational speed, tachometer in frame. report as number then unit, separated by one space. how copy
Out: 2400 rpm
